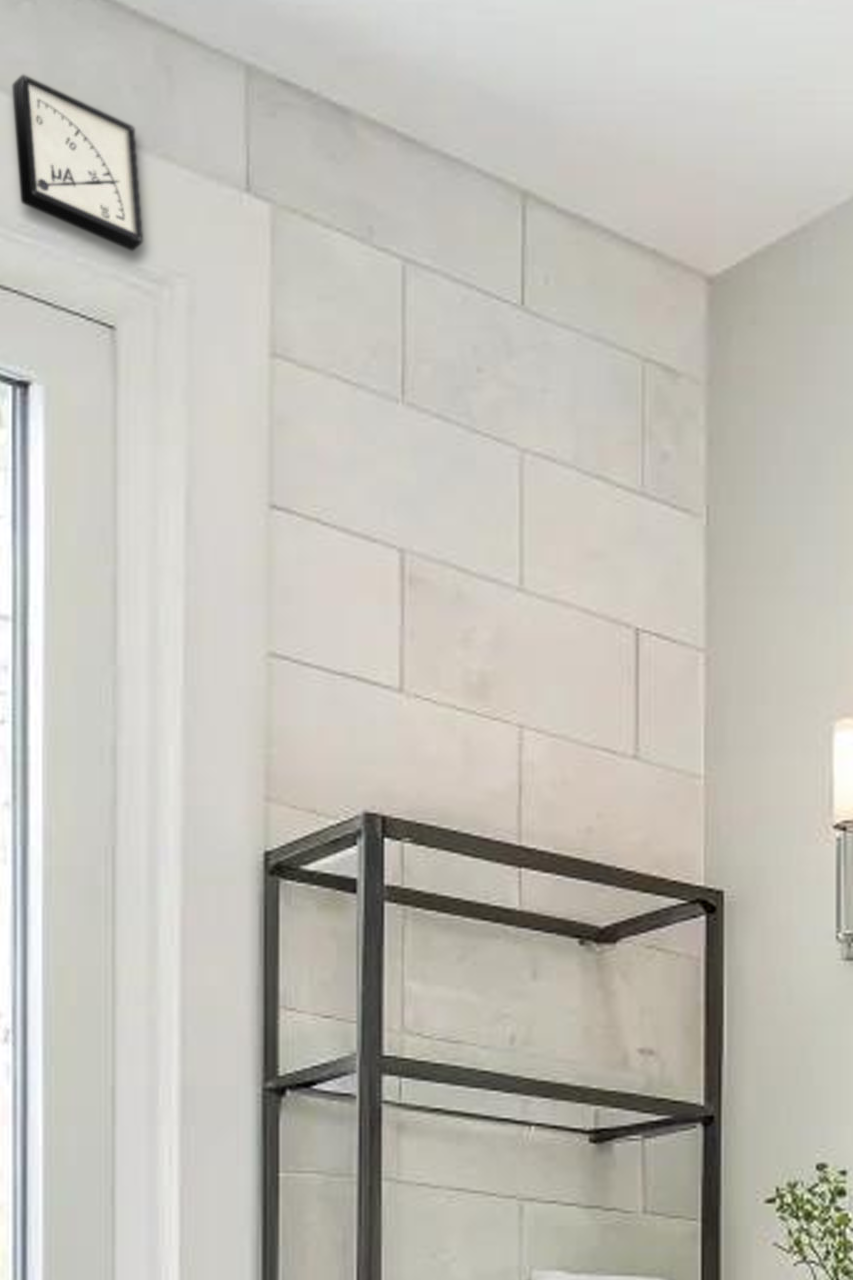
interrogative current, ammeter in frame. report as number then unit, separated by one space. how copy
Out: 22 µA
